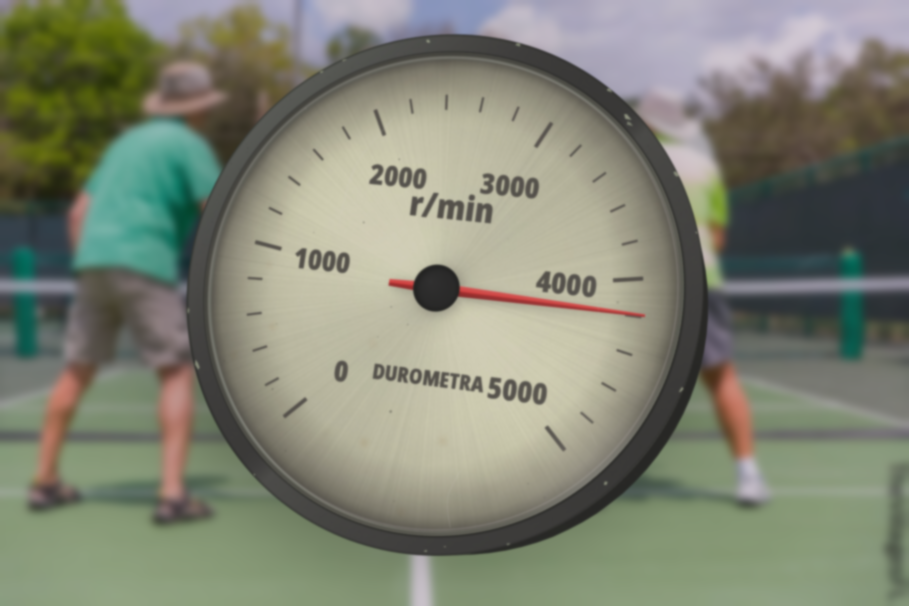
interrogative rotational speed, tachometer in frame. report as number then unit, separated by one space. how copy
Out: 4200 rpm
